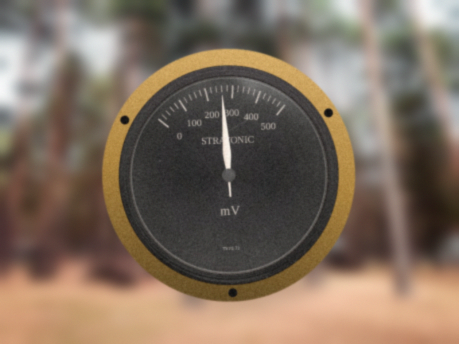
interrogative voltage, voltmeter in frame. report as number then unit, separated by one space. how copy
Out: 260 mV
